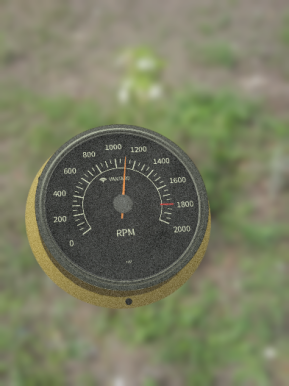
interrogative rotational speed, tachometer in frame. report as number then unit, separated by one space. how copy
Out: 1100 rpm
